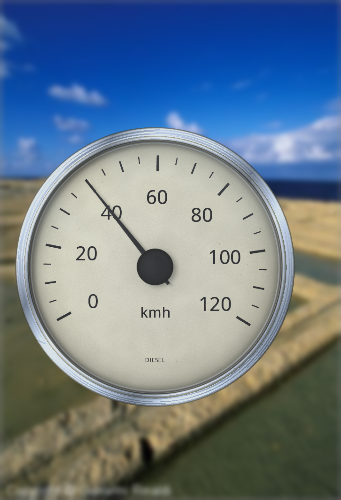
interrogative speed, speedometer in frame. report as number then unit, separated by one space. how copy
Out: 40 km/h
